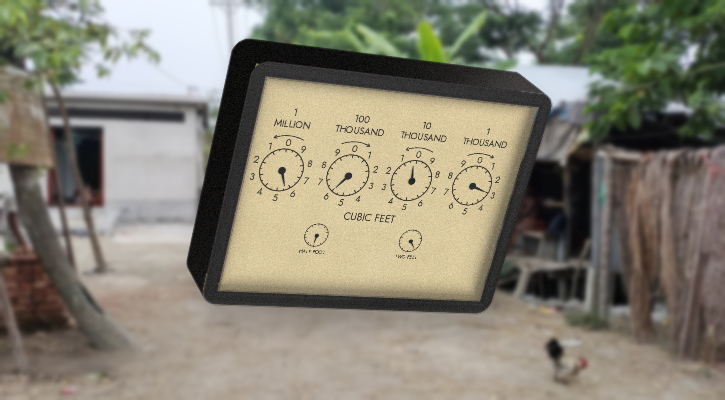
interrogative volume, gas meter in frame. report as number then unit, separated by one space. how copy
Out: 560300 ft³
